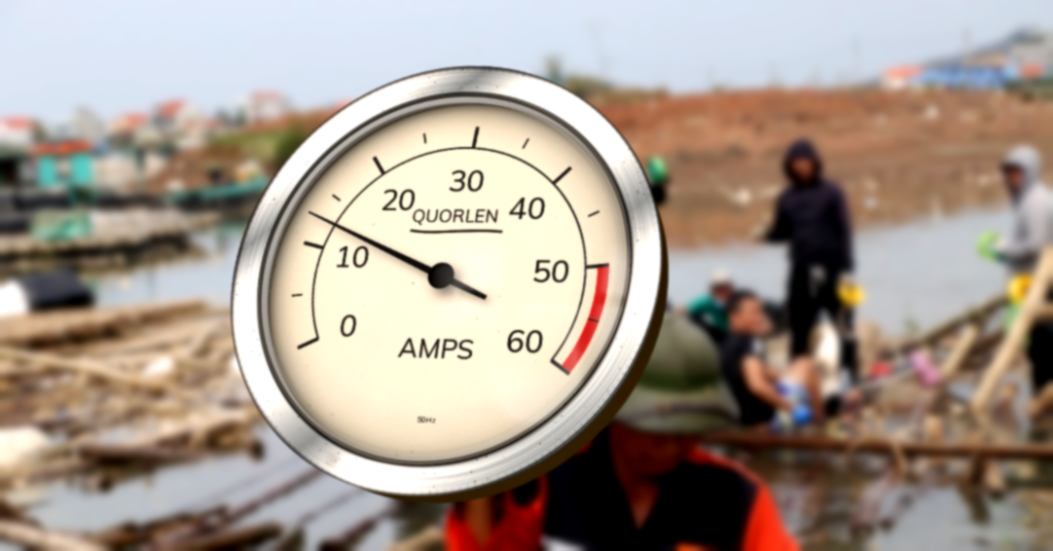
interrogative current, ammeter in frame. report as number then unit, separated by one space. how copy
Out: 12.5 A
